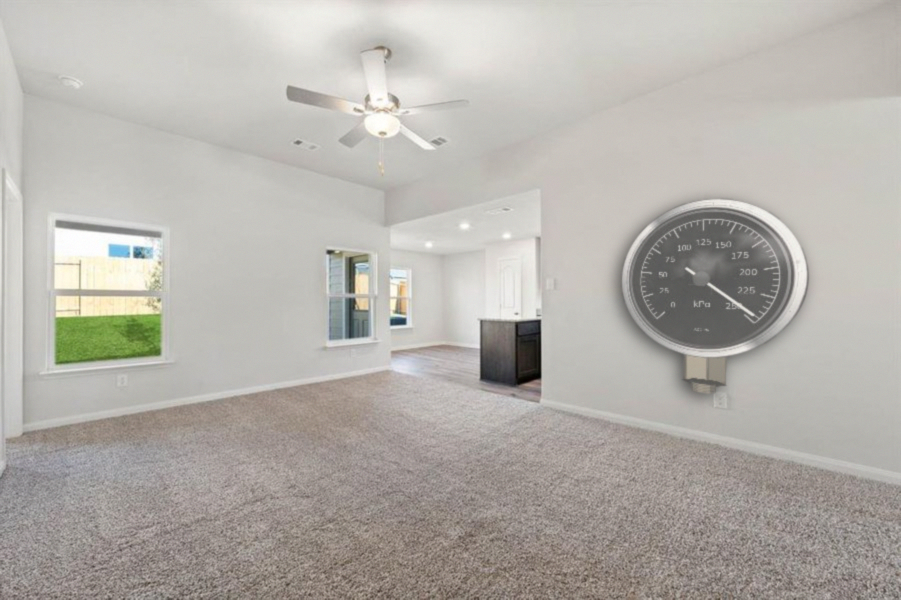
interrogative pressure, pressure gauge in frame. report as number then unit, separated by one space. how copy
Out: 245 kPa
